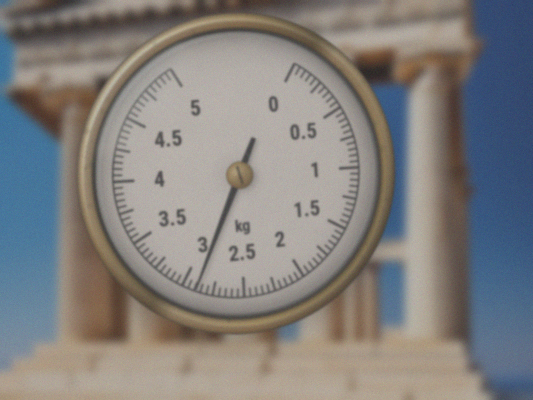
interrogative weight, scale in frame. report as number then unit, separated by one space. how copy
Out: 2.9 kg
